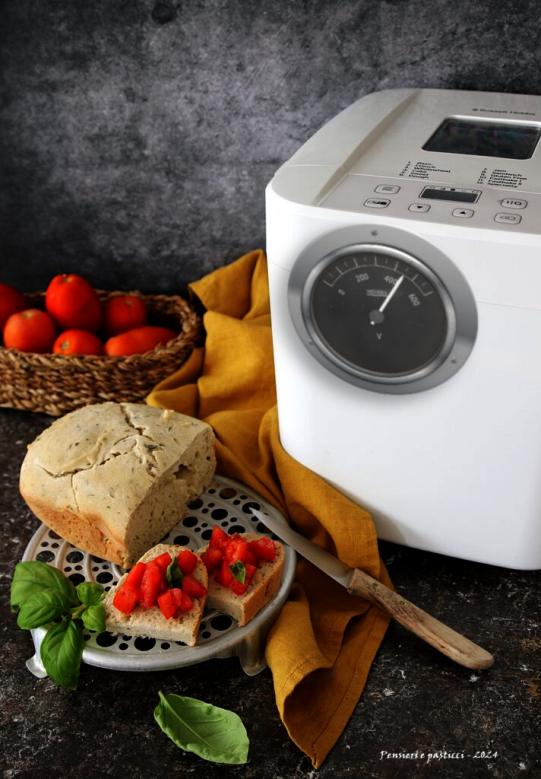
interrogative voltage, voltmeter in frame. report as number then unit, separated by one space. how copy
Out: 450 V
